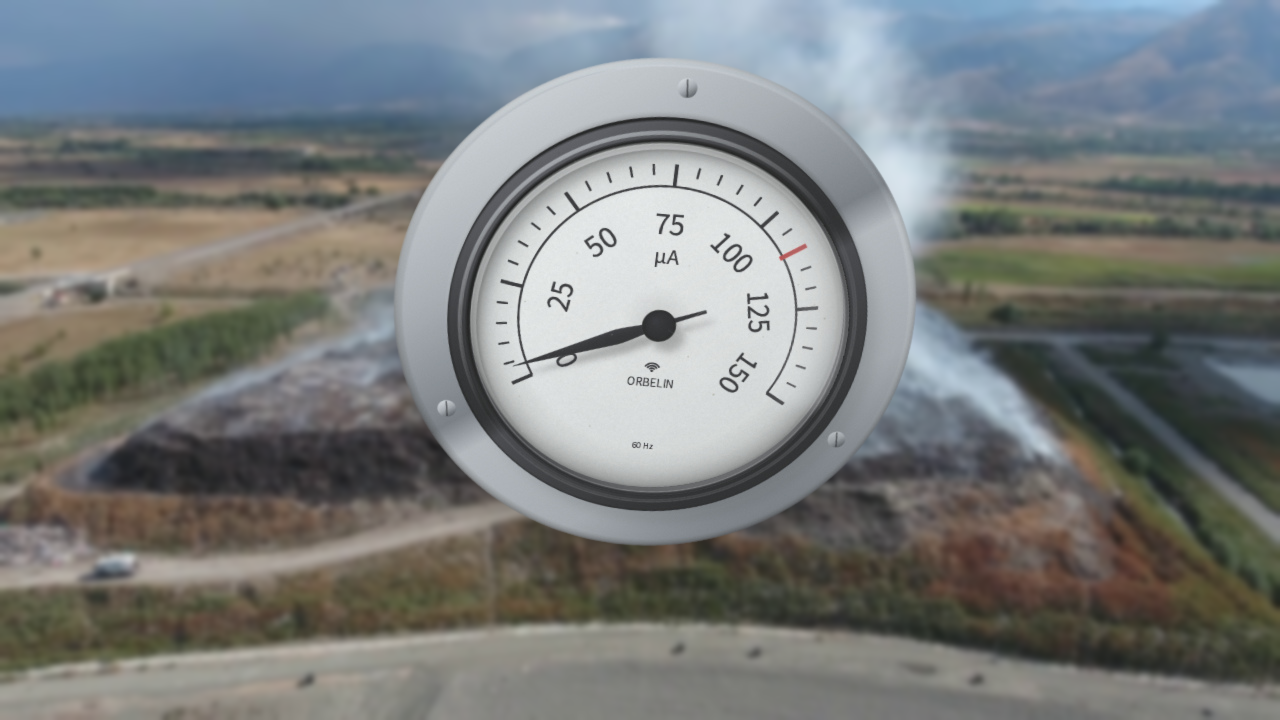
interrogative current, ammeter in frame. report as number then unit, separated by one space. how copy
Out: 5 µA
